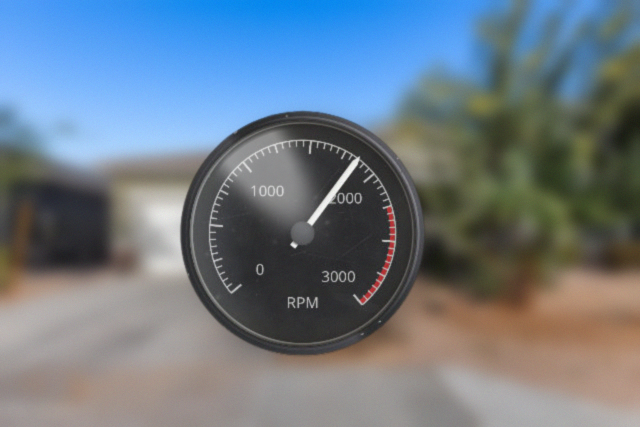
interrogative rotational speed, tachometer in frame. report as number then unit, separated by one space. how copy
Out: 1850 rpm
